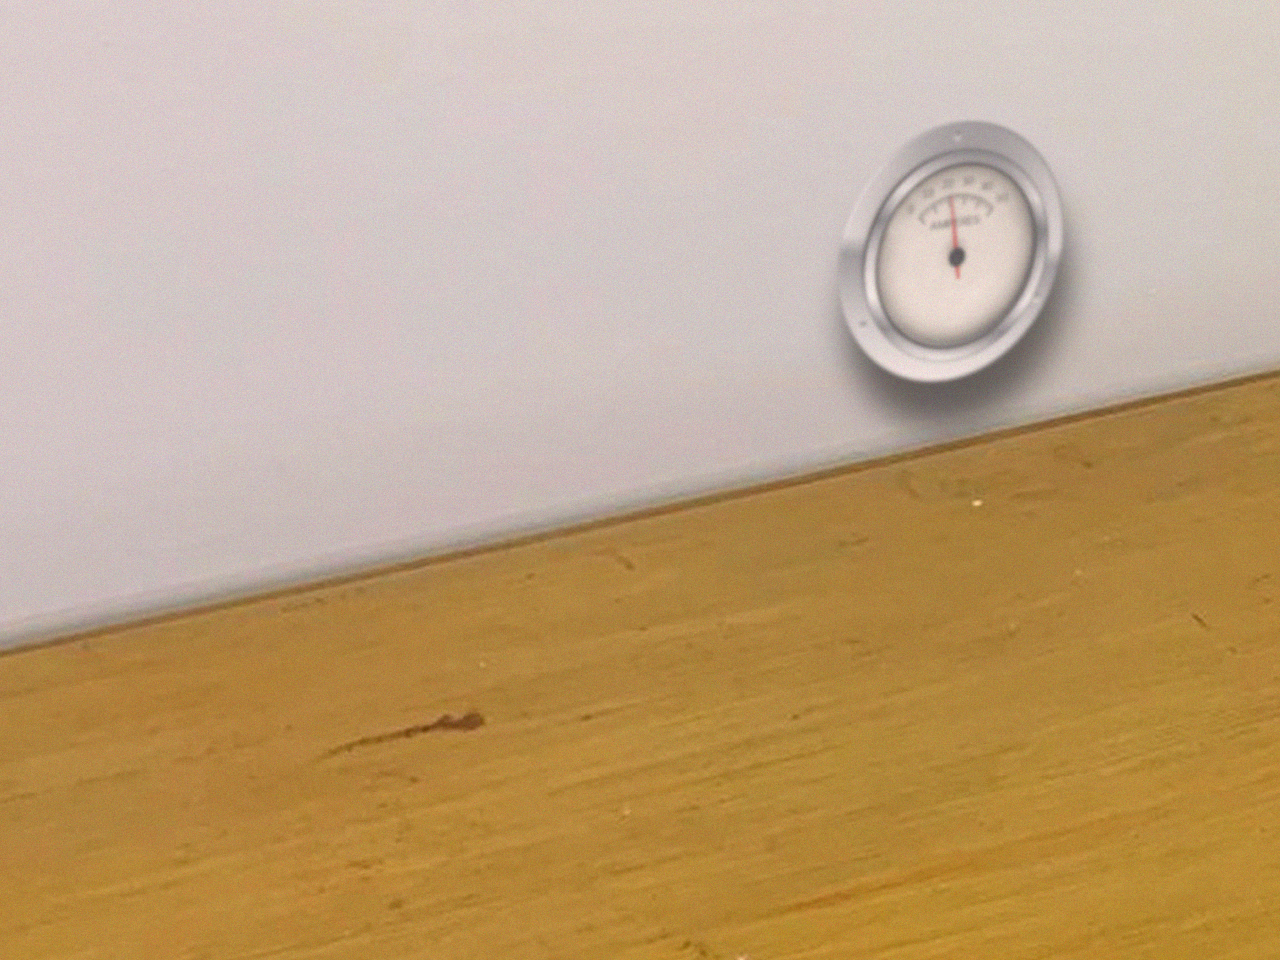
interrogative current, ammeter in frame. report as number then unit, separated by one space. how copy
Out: 20 A
